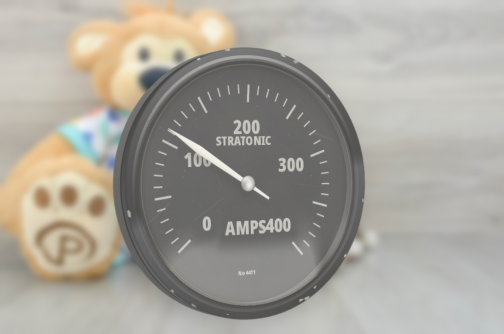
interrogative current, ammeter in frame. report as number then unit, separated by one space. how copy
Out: 110 A
